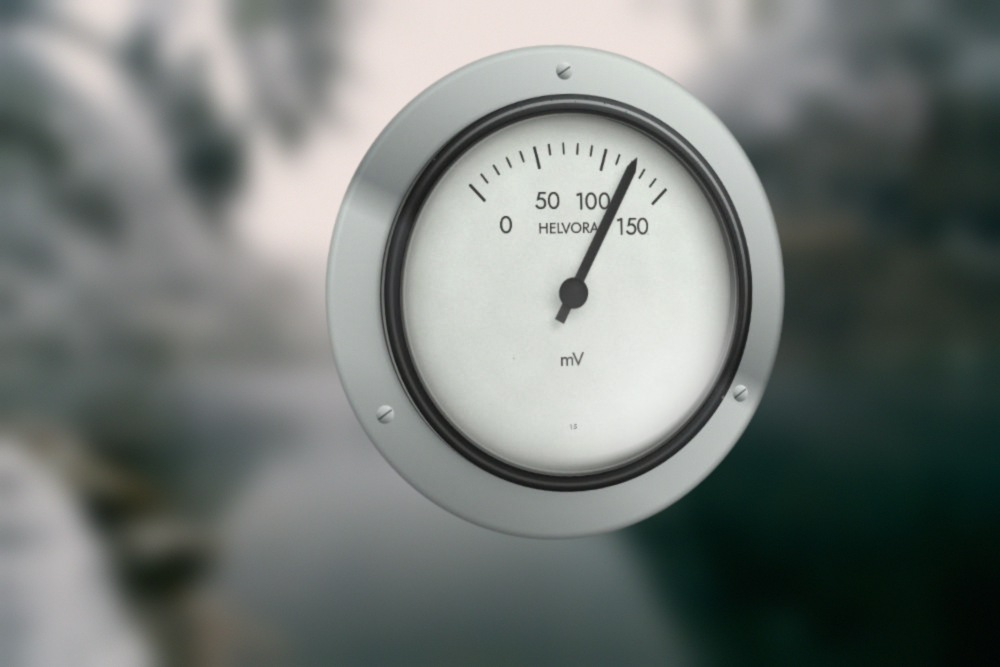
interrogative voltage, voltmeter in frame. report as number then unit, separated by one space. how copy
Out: 120 mV
